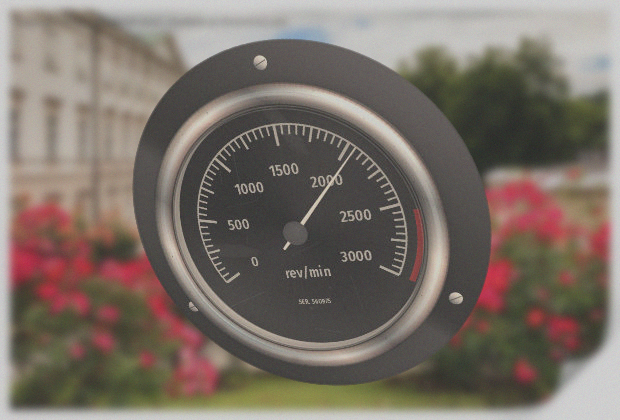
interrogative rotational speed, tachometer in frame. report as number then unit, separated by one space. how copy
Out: 2050 rpm
